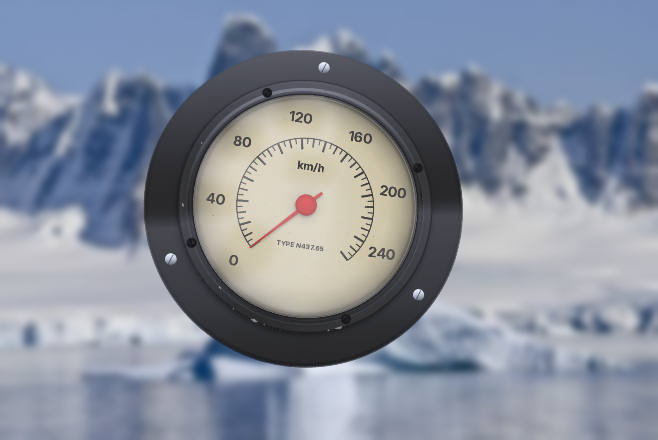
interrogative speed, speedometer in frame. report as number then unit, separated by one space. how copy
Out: 0 km/h
